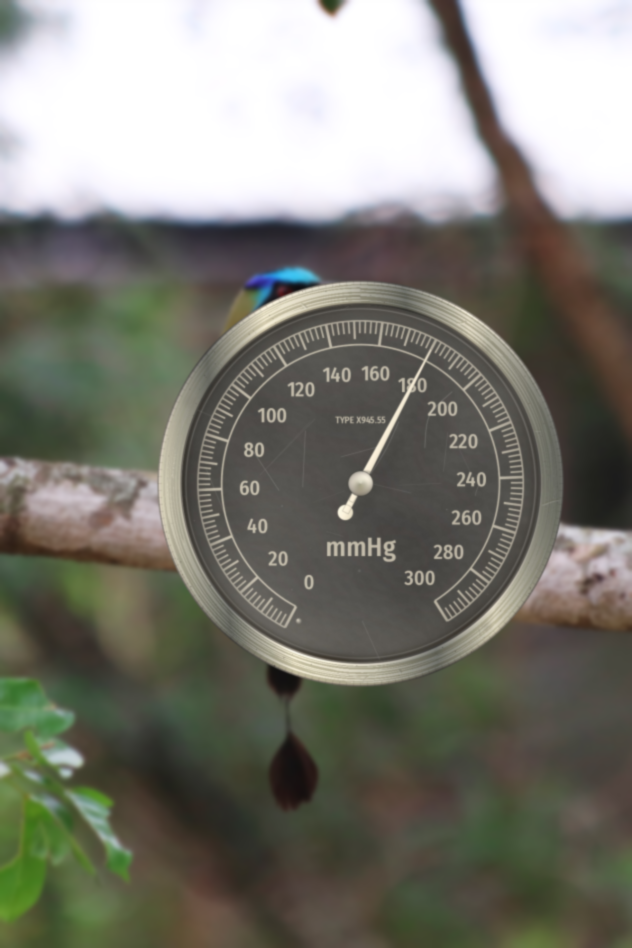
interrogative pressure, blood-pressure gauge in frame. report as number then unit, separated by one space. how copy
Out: 180 mmHg
